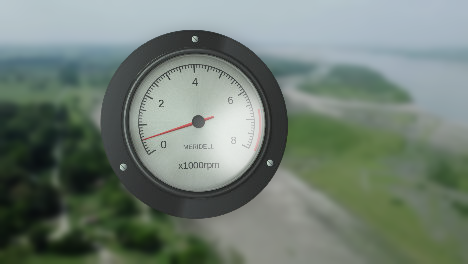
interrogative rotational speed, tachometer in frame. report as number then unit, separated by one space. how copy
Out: 500 rpm
